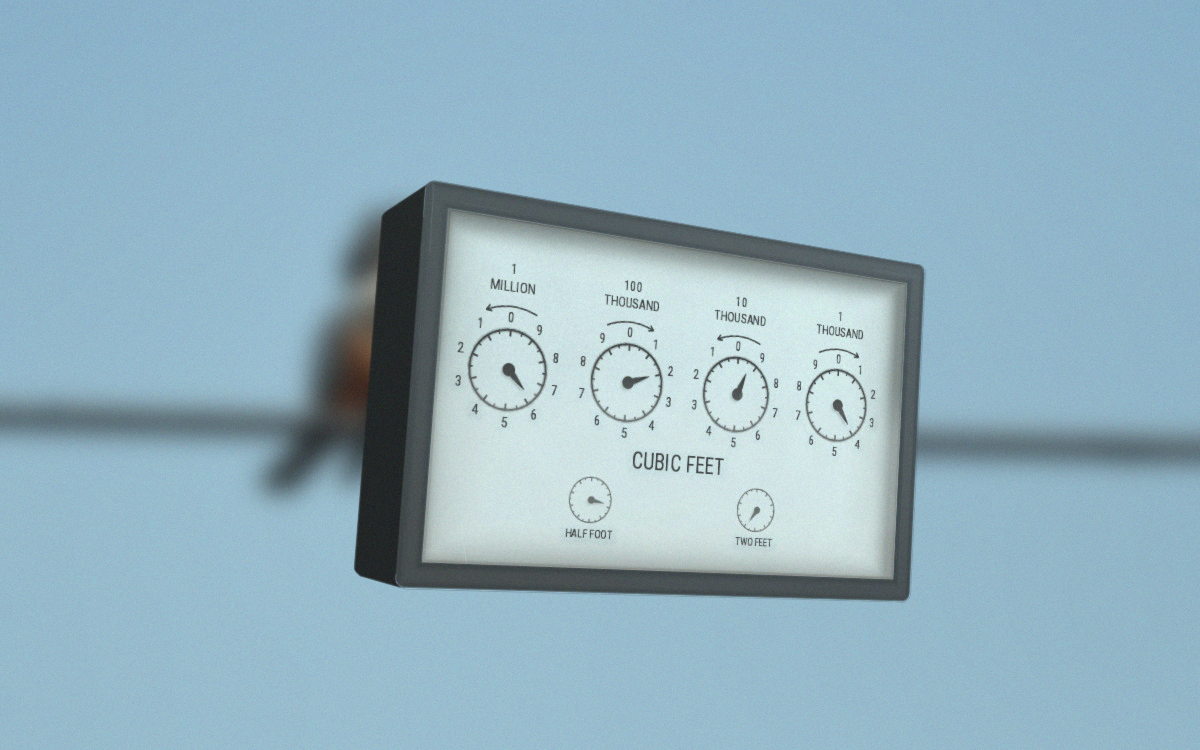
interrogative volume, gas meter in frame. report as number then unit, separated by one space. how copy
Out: 619400 ft³
